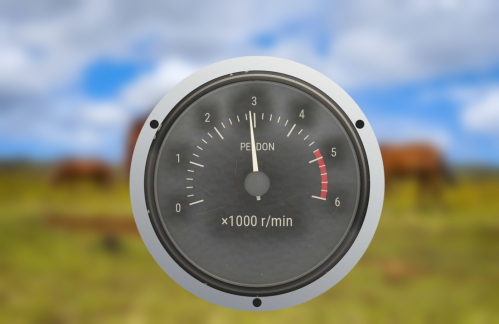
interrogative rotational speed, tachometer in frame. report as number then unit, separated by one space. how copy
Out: 2900 rpm
